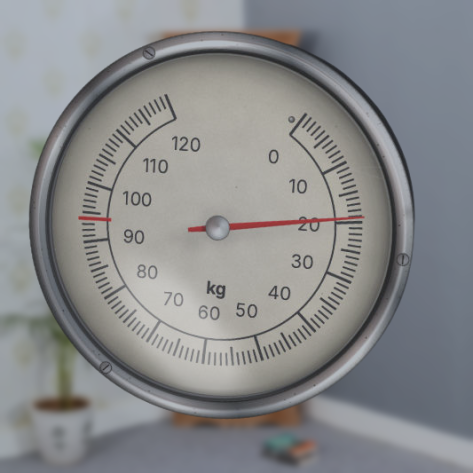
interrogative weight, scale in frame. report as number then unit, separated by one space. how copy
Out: 19 kg
